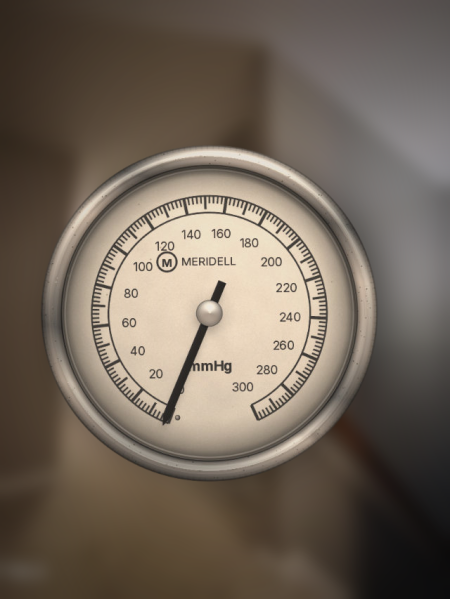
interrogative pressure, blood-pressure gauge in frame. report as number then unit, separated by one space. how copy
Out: 2 mmHg
